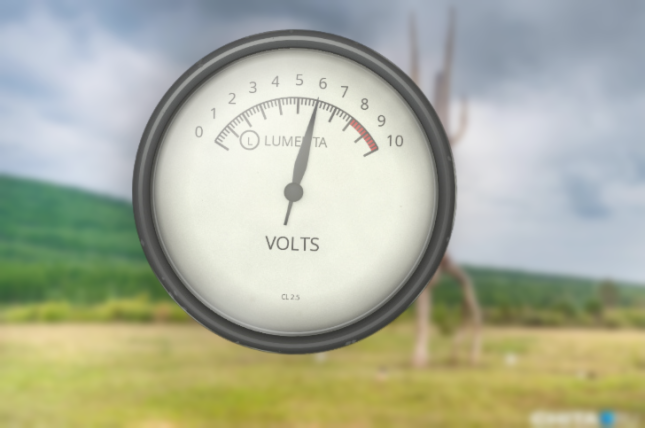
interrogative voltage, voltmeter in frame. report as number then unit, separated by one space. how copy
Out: 6 V
